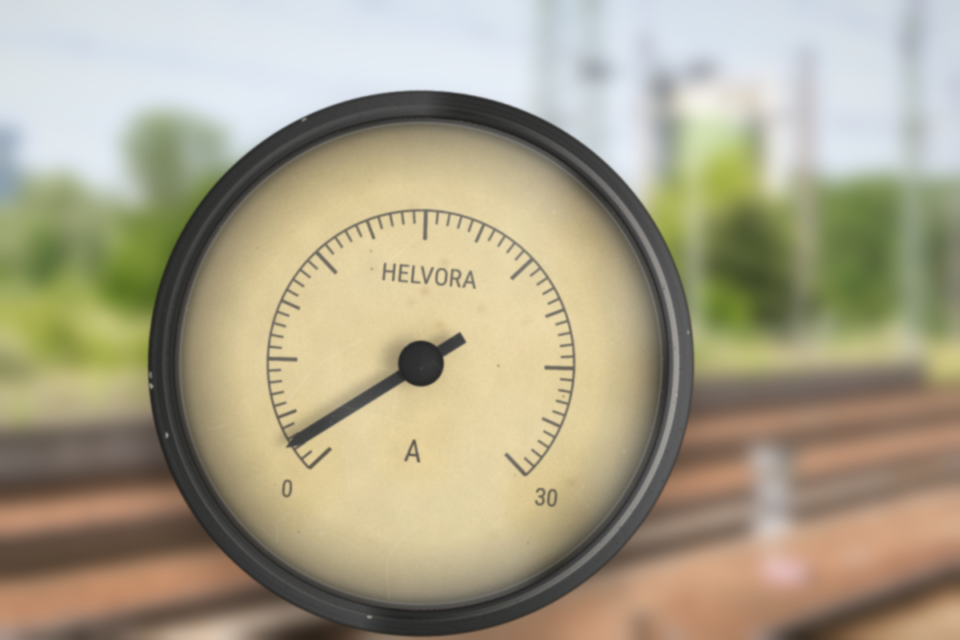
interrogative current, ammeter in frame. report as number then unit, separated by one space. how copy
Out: 1.25 A
